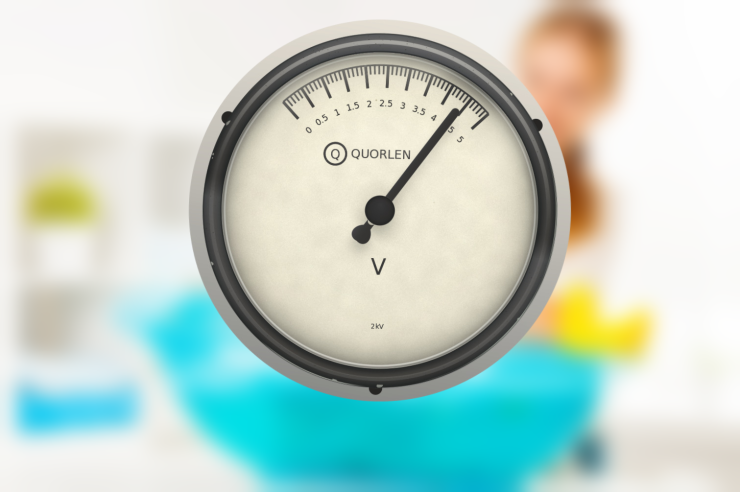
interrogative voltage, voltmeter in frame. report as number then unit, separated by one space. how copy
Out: 4.4 V
